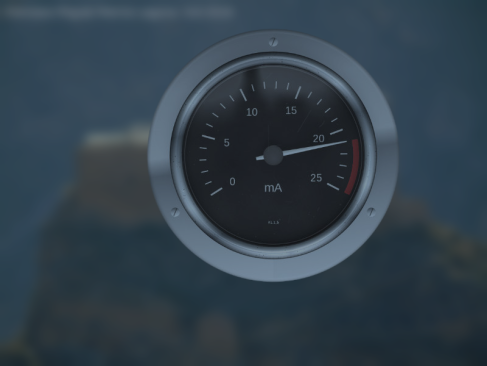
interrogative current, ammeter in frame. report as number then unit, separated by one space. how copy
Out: 21 mA
